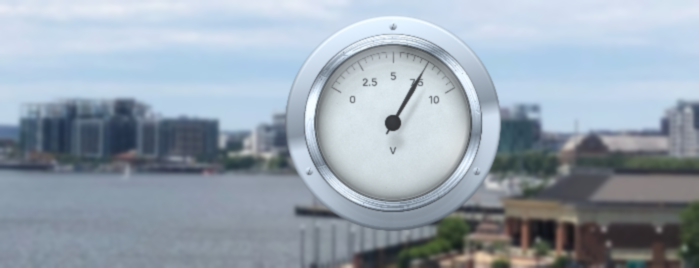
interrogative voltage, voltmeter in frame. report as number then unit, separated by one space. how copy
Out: 7.5 V
